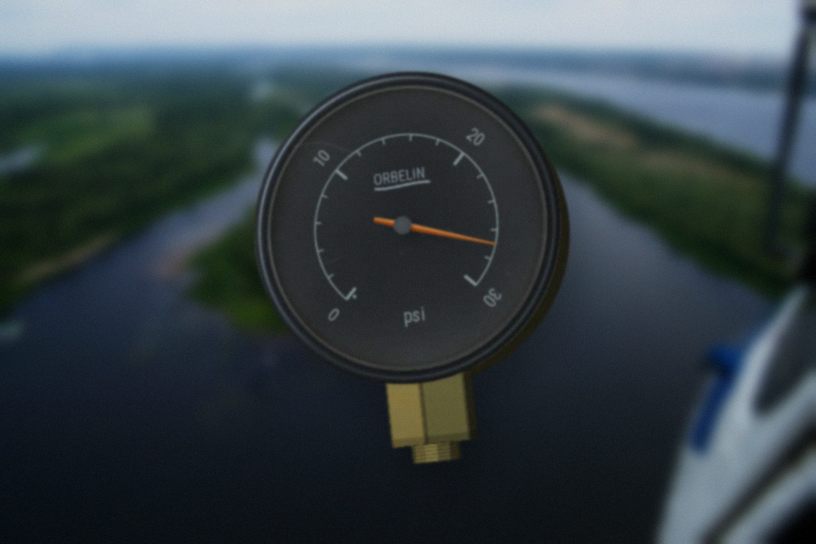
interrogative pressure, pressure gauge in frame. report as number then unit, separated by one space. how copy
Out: 27 psi
